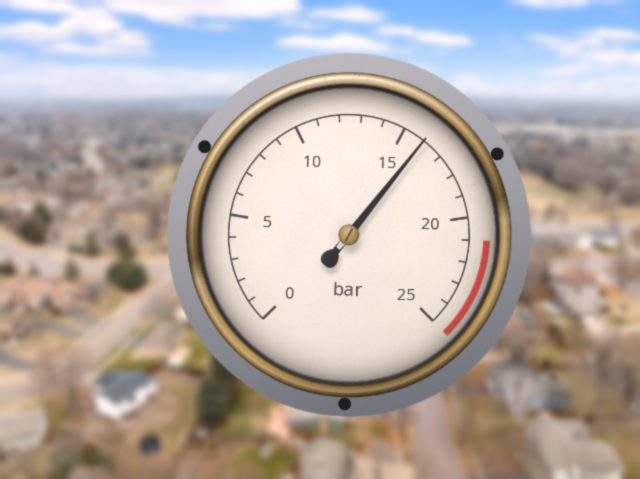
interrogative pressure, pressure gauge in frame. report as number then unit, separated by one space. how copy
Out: 16 bar
